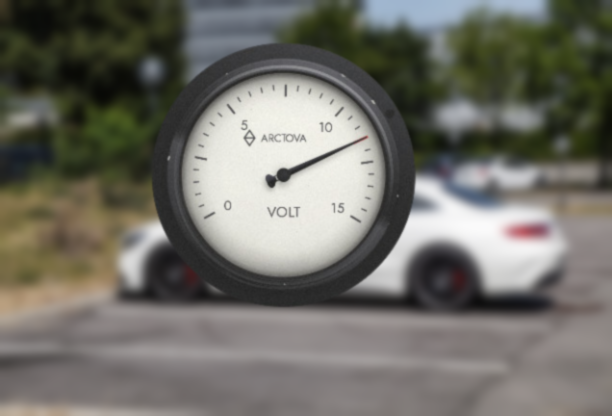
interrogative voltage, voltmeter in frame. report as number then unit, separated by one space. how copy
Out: 11.5 V
